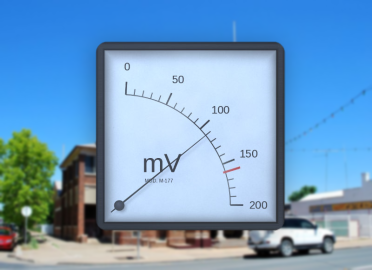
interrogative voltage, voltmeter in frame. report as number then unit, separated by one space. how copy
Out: 110 mV
